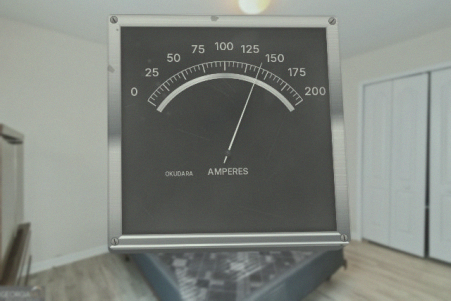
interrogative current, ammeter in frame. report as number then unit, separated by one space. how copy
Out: 140 A
